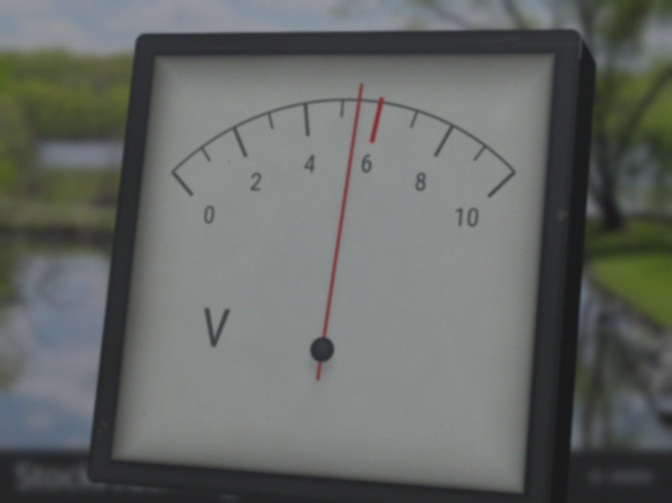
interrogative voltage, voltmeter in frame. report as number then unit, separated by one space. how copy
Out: 5.5 V
